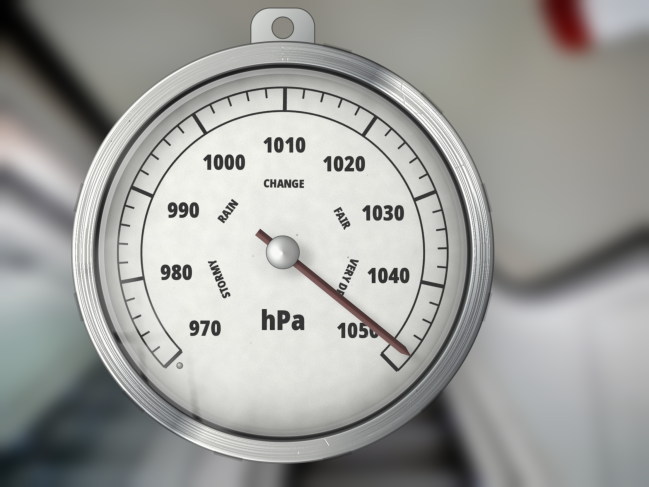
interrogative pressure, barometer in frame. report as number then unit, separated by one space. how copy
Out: 1048 hPa
